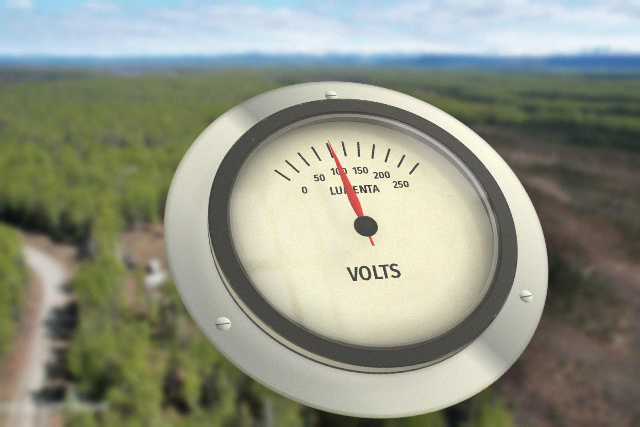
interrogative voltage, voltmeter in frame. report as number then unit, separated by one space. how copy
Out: 100 V
